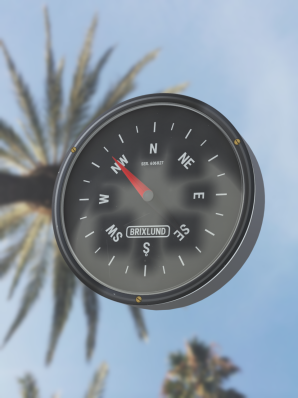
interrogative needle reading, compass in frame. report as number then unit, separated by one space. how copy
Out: 315 °
